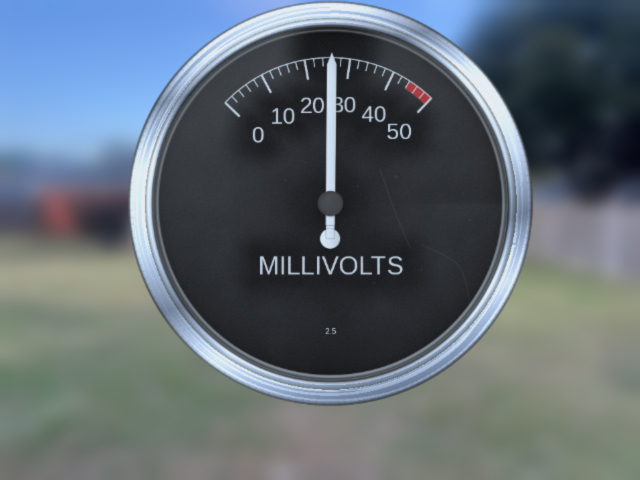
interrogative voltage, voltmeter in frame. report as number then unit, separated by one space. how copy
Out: 26 mV
